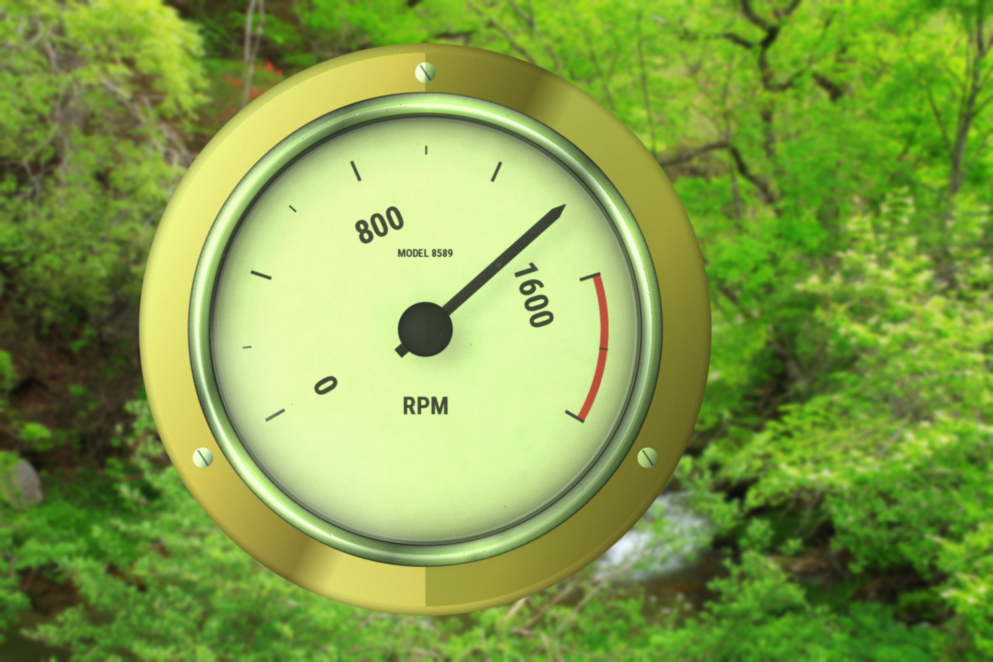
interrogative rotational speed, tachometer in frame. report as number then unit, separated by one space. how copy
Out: 1400 rpm
